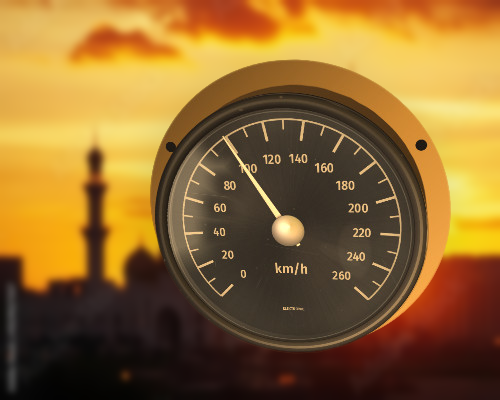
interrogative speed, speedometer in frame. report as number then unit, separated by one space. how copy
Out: 100 km/h
